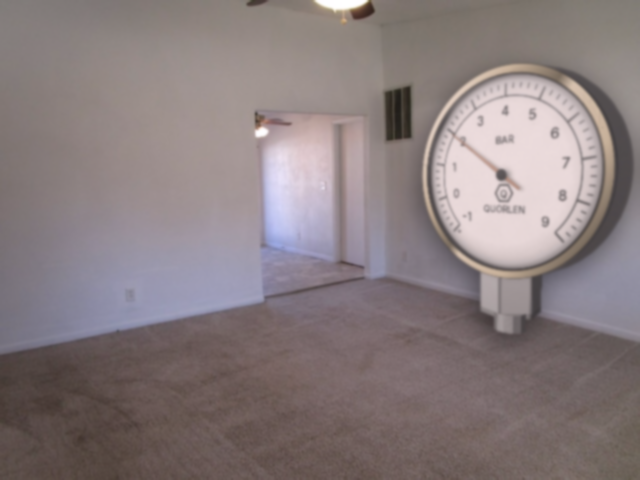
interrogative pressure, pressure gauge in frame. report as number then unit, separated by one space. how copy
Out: 2 bar
